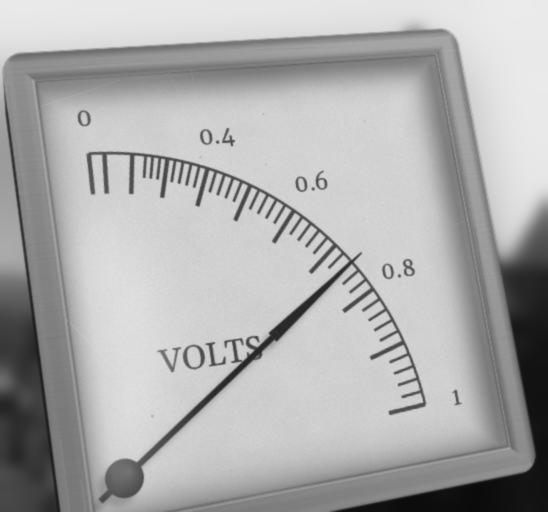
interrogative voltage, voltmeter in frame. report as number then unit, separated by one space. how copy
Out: 0.74 V
